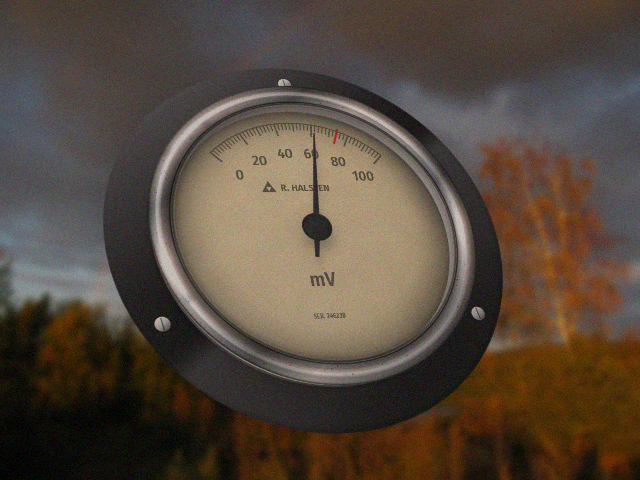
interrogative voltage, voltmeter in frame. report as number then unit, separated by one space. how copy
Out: 60 mV
